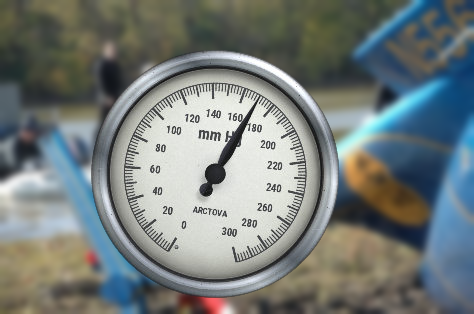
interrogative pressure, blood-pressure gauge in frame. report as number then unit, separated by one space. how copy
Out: 170 mmHg
